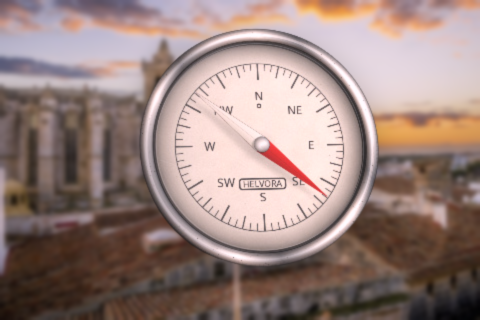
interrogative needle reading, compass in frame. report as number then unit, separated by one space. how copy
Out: 130 °
